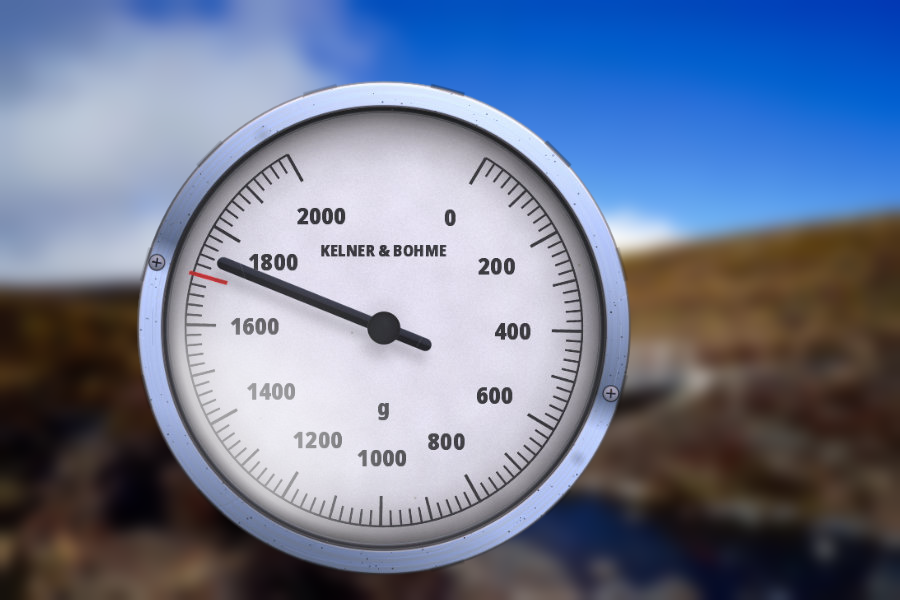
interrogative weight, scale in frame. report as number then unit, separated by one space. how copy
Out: 1740 g
